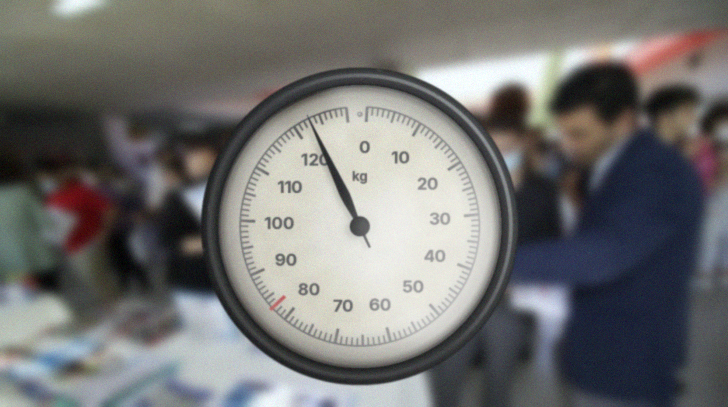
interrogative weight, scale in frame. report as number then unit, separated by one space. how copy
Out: 123 kg
